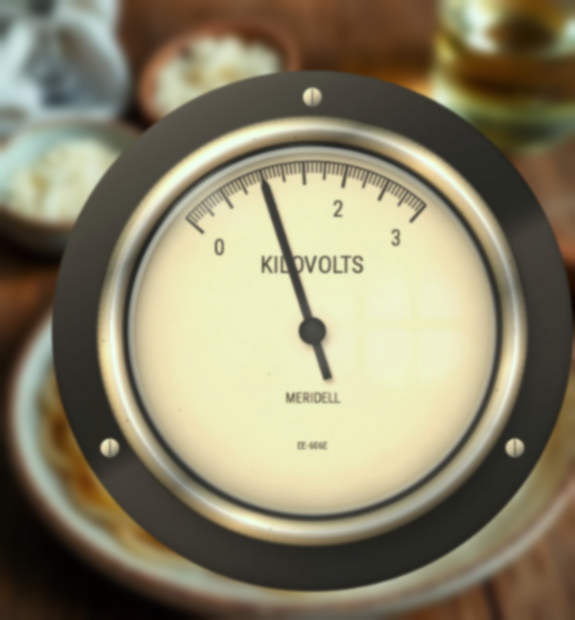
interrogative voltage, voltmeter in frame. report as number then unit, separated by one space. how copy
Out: 1 kV
